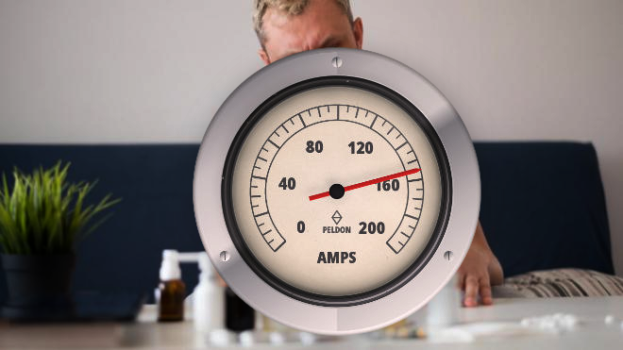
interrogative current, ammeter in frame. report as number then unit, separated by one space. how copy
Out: 155 A
